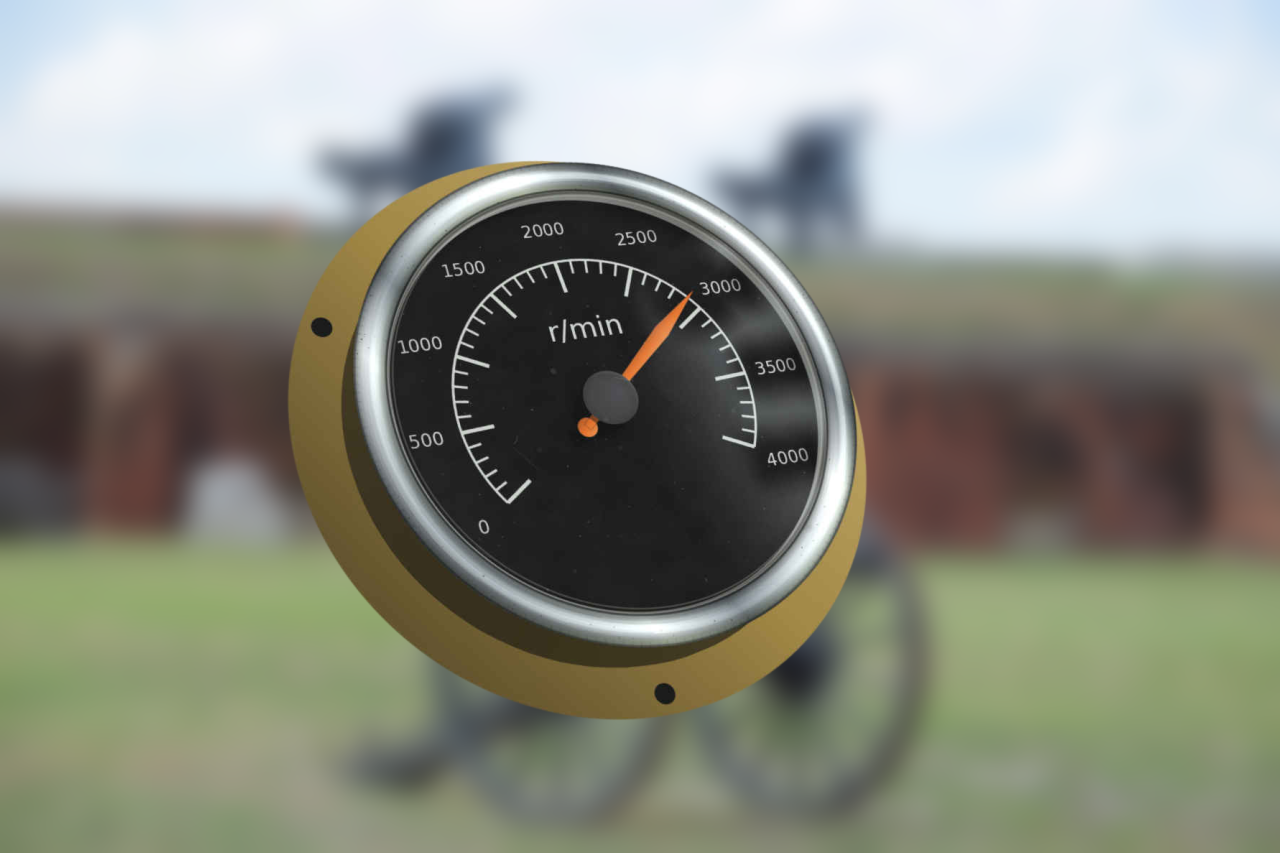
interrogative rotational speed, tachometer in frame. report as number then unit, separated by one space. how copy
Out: 2900 rpm
